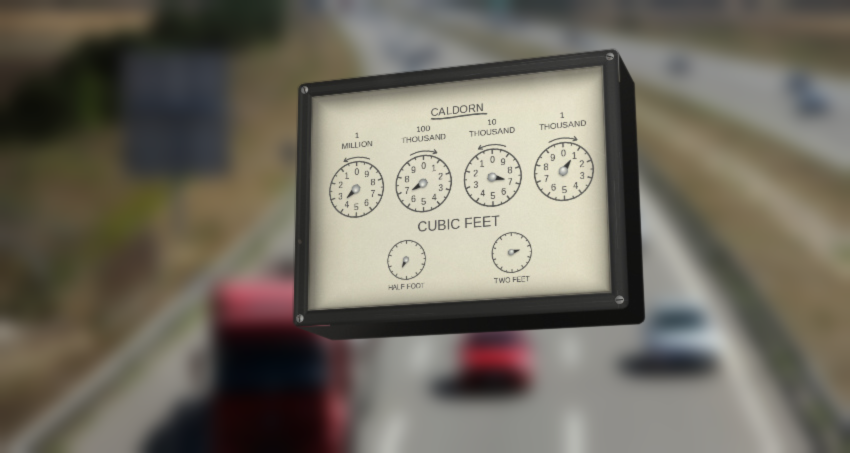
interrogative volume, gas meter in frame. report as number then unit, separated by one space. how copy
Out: 367100 ft³
